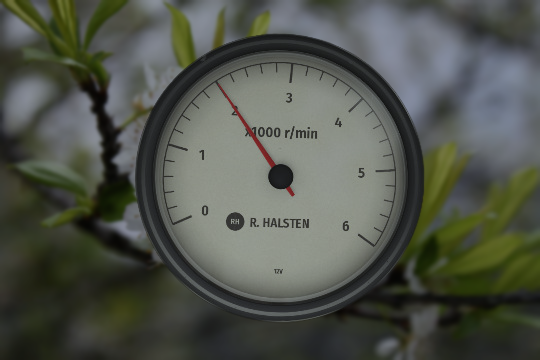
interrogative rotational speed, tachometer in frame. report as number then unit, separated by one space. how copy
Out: 2000 rpm
